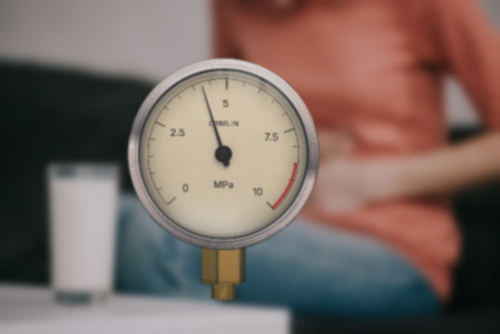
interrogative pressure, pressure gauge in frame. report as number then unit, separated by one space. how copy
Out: 4.25 MPa
